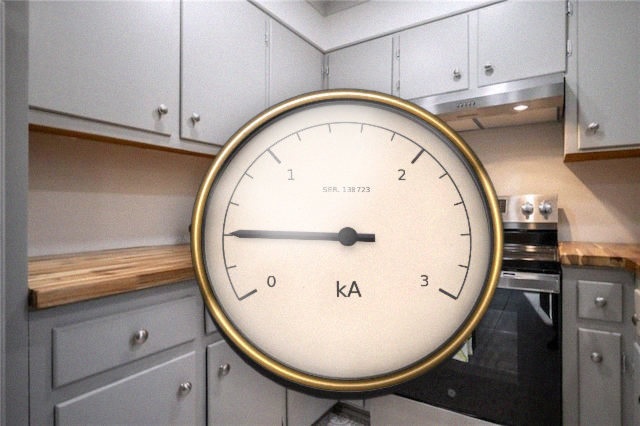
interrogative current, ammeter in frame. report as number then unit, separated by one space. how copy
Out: 0.4 kA
